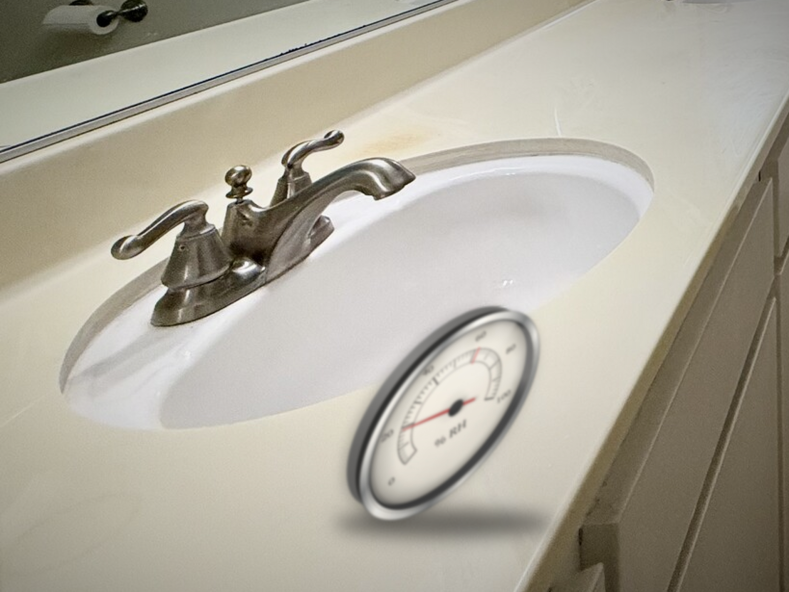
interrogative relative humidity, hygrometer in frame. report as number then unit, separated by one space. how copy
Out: 20 %
